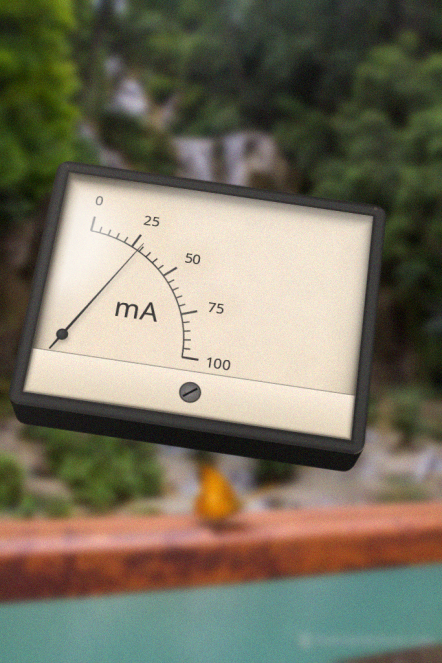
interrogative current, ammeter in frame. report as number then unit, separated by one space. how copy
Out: 30 mA
